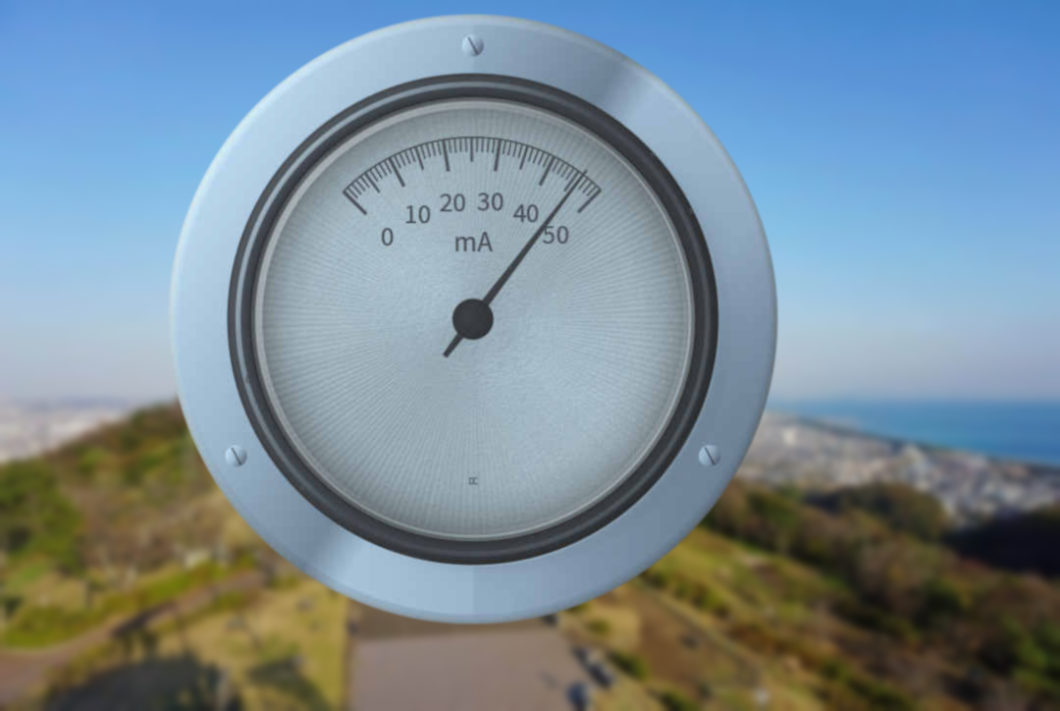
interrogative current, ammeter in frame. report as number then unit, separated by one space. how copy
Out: 46 mA
